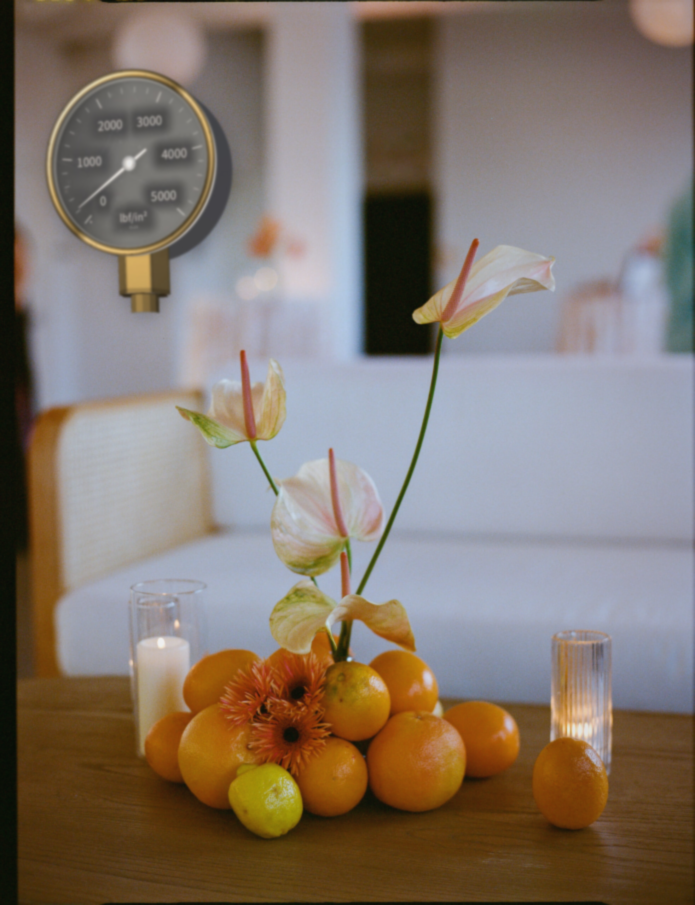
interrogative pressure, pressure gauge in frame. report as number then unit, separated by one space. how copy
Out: 200 psi
